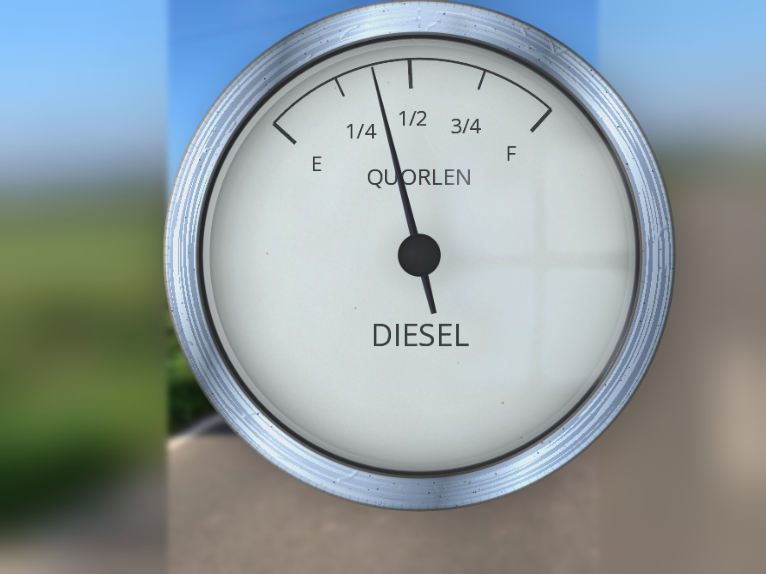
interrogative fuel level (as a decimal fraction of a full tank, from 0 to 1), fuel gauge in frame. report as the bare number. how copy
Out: 0.375
